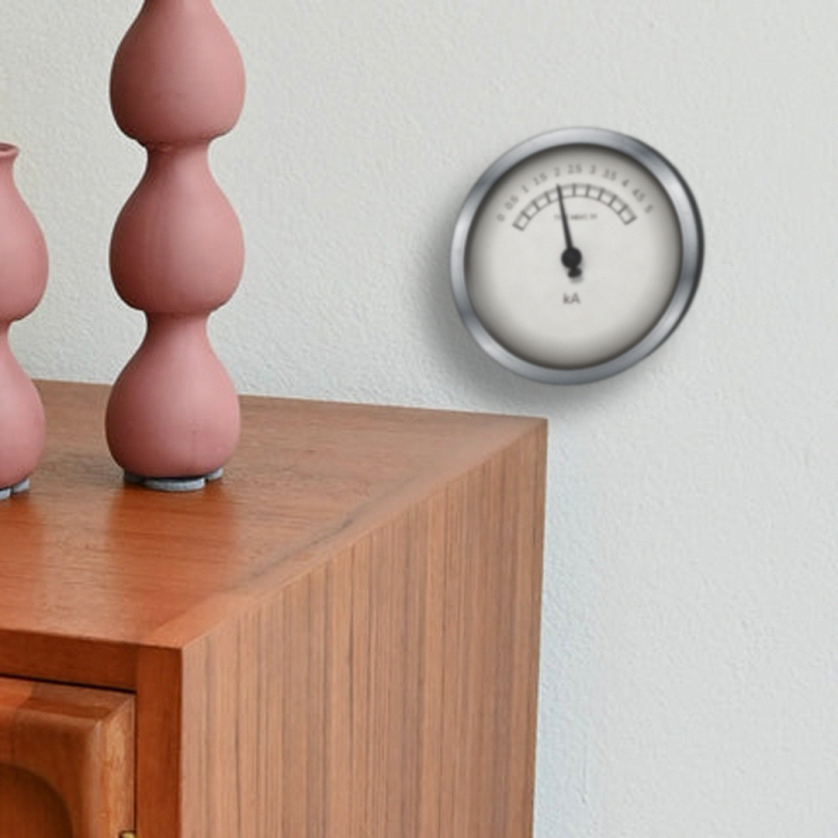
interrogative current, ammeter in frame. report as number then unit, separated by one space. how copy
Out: 2 kA
